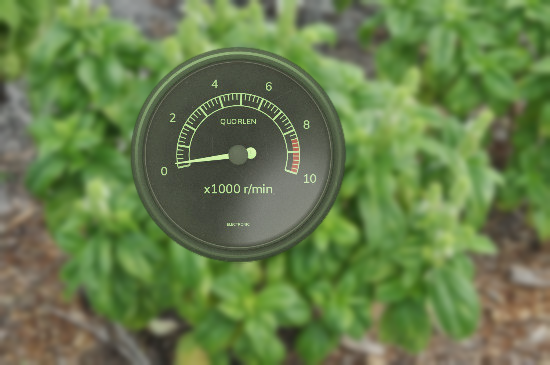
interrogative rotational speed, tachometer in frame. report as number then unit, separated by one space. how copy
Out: 200 rpm
